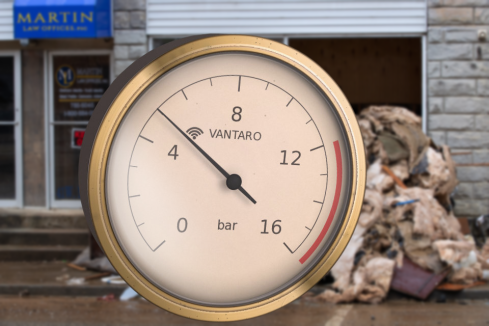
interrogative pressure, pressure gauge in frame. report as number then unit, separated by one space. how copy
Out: 5 bar
